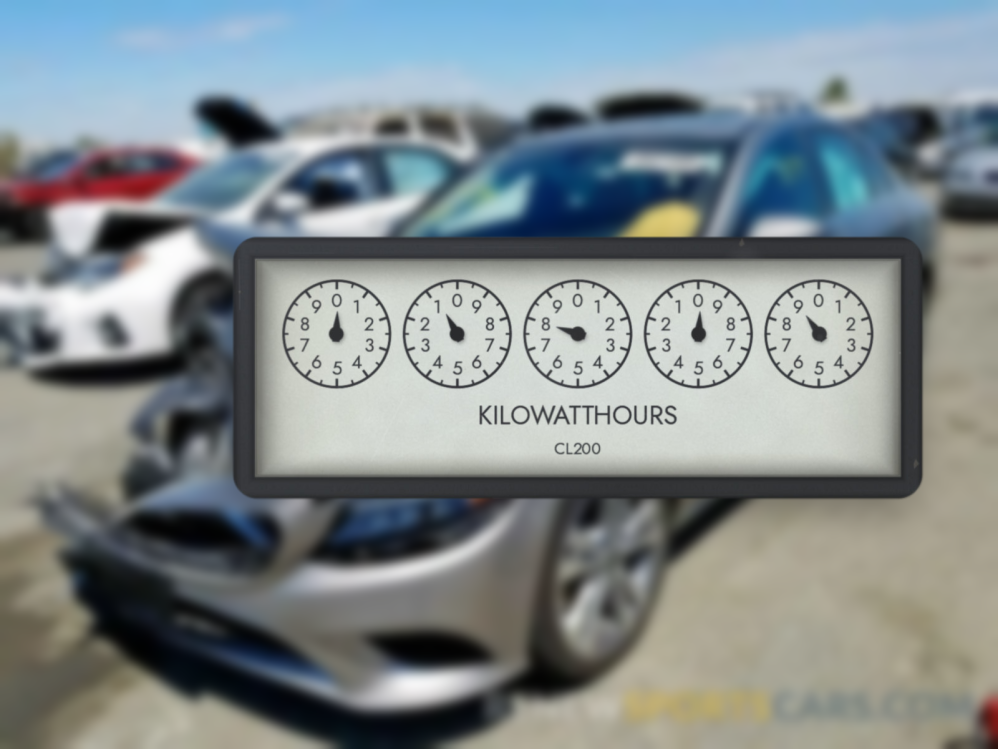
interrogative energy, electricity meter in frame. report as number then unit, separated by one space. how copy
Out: 799 kWh
